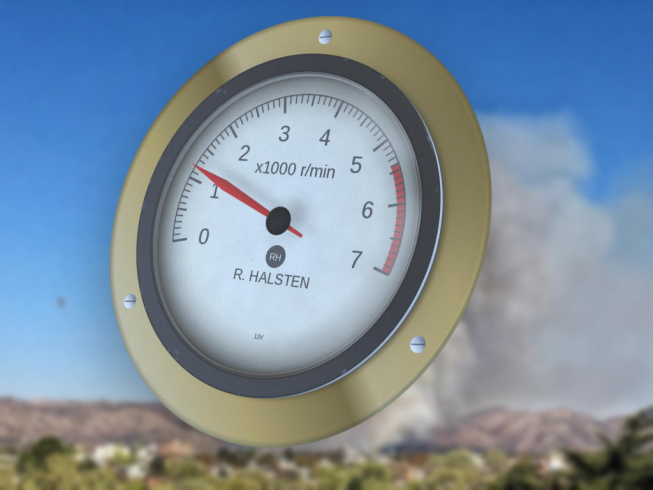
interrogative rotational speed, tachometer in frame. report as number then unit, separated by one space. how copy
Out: 1200 rpm
